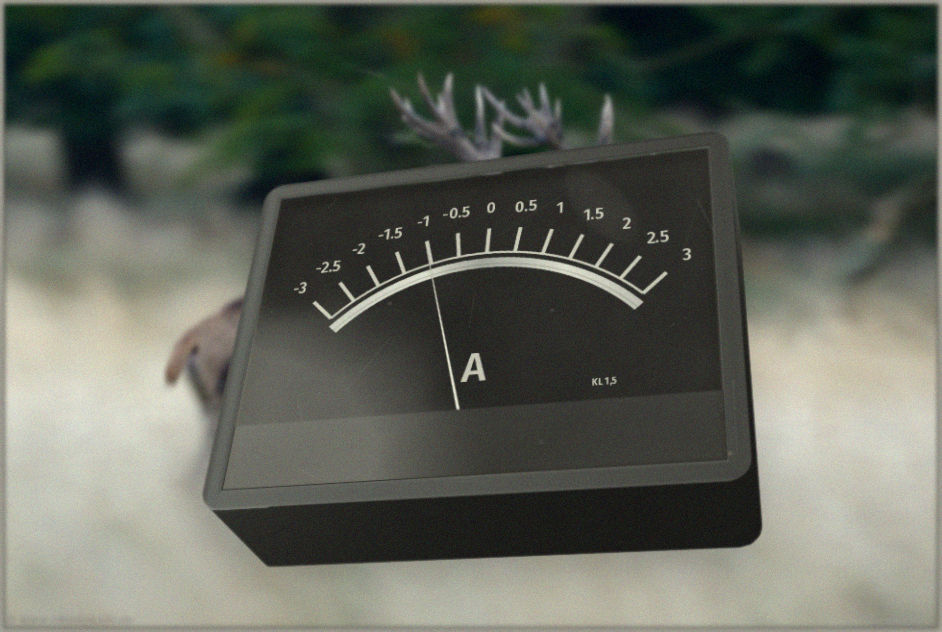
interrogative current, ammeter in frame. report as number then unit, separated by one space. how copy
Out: -1 A
